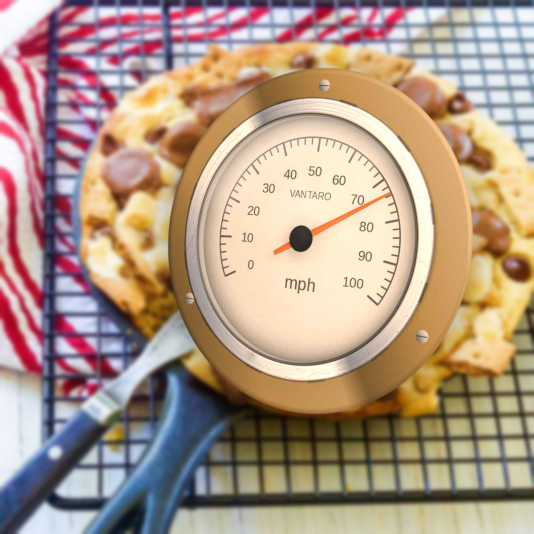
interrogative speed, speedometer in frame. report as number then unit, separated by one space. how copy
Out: 74 mph
